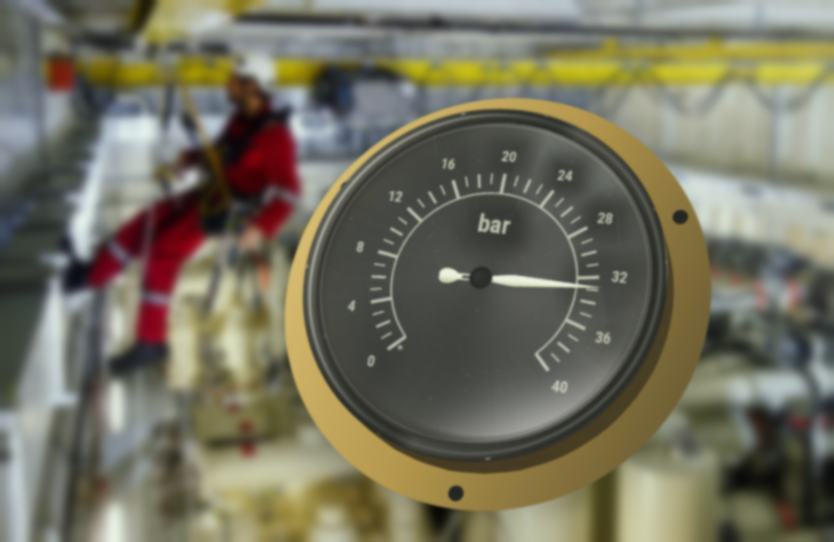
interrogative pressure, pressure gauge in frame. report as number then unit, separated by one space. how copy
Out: 33 bar
